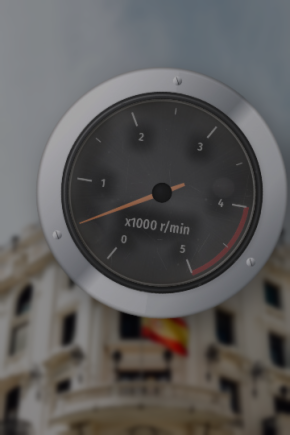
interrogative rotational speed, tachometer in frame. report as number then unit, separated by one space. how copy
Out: 500 rpm
